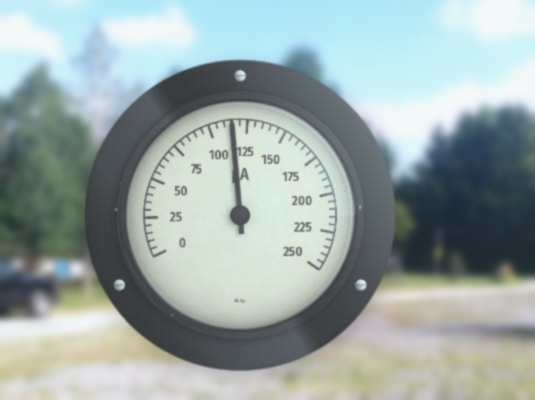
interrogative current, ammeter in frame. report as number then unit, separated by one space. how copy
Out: 115 µA
